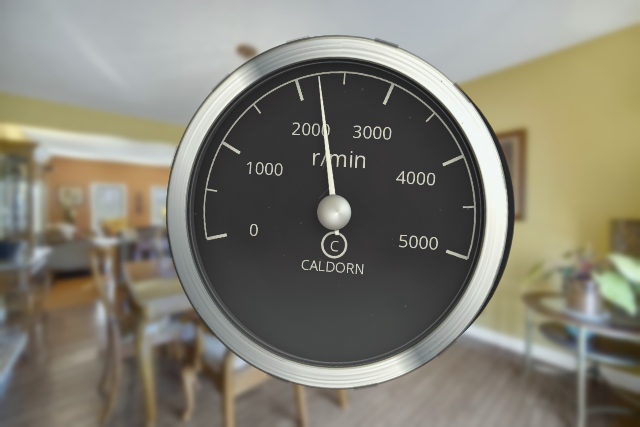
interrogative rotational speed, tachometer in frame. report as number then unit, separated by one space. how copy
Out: 2250 rpm
